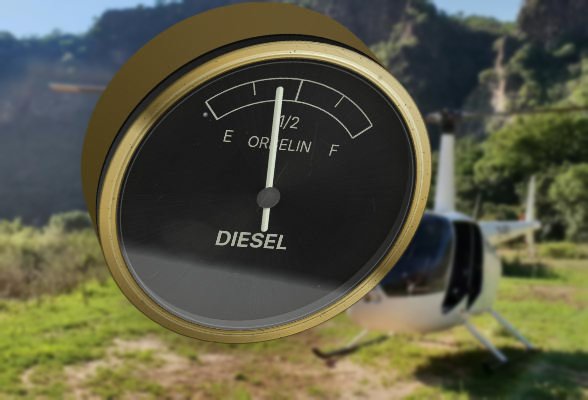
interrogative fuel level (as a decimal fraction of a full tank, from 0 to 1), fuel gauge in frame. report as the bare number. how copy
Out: 0.375
